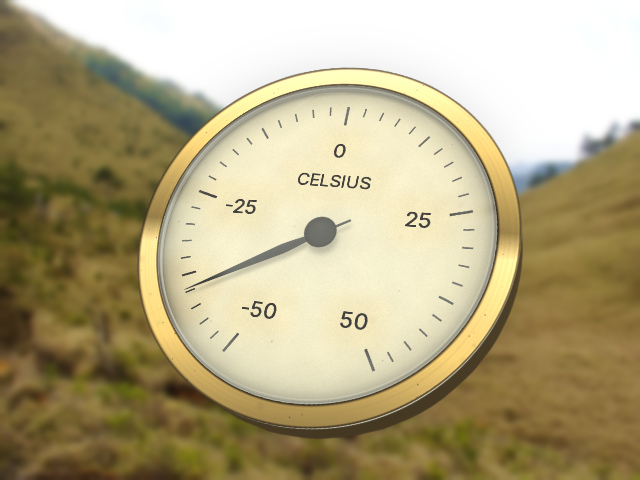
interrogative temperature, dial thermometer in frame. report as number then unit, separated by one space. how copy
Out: -40 °C
